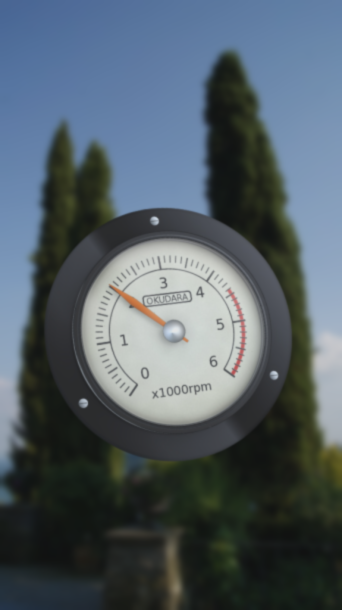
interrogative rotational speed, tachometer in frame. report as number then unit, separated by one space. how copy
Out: 2000 rpm
